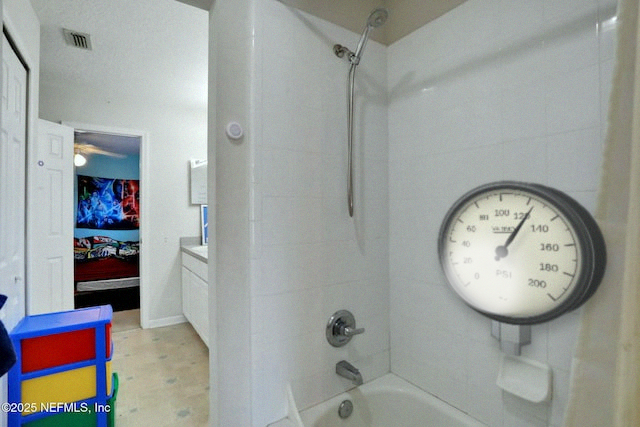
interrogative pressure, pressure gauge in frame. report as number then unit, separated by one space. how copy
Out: 125 psi
